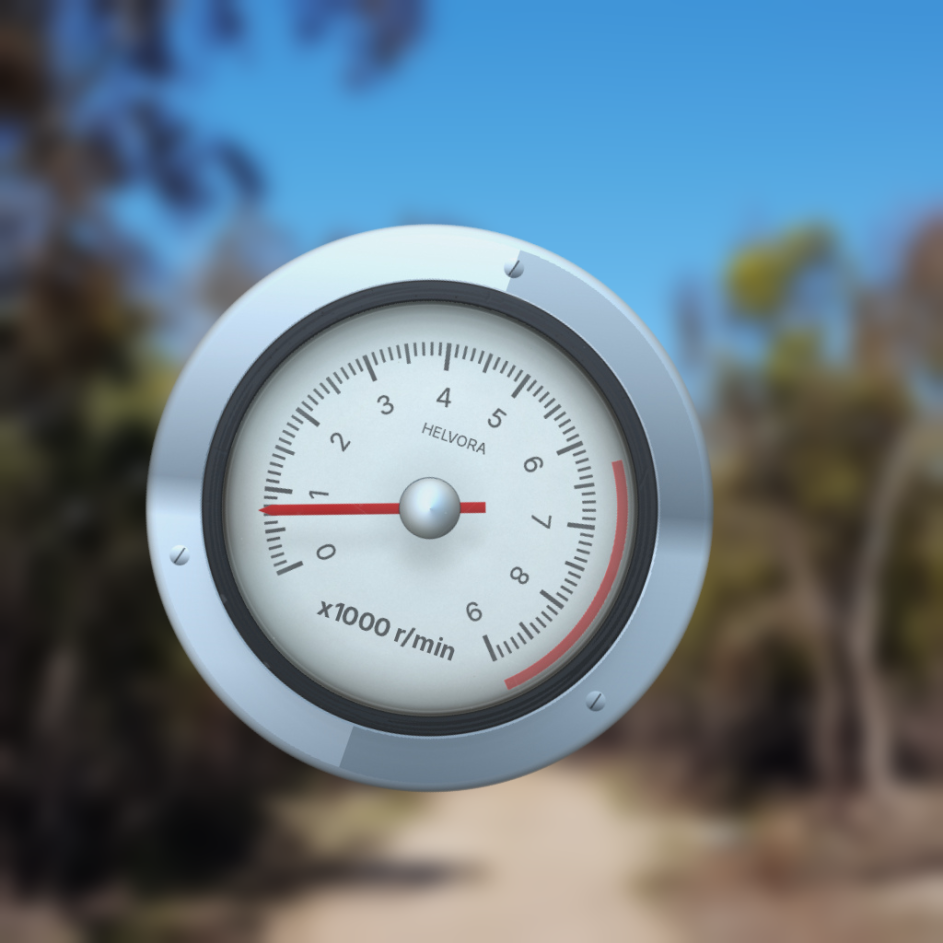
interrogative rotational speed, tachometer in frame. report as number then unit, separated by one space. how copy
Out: 750 rpm
